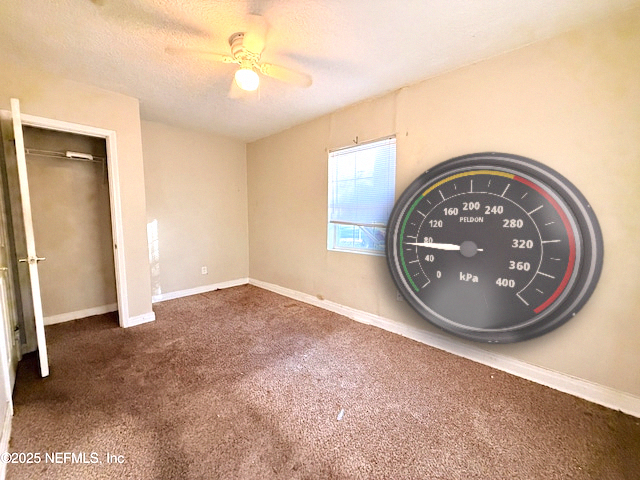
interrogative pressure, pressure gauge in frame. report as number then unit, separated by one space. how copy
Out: 70 kPa
